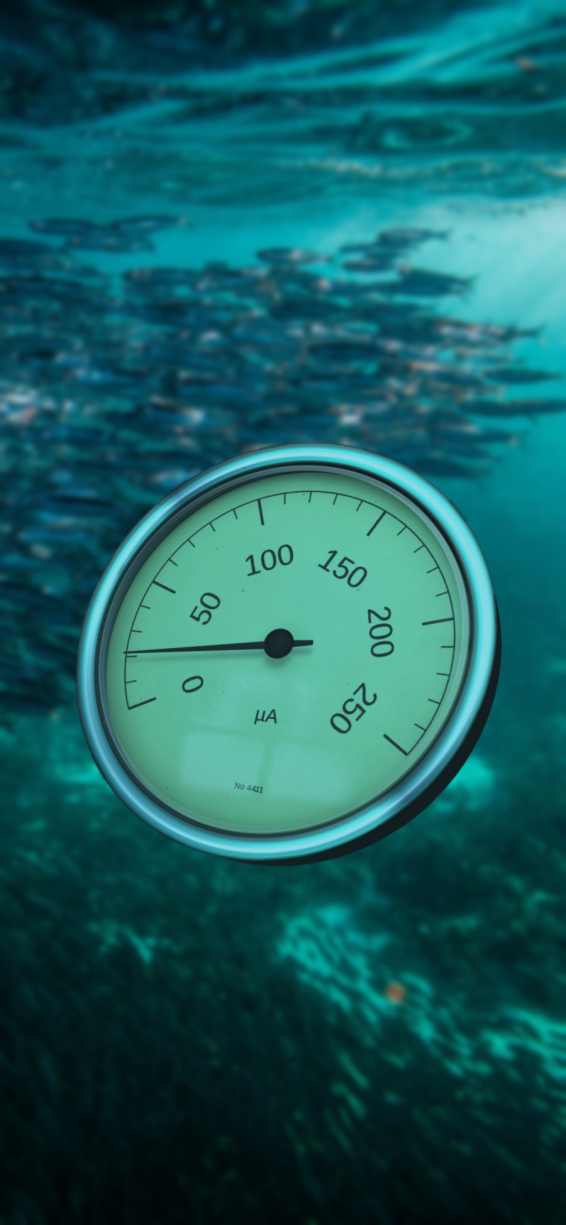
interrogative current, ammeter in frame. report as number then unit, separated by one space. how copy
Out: 20 µA
